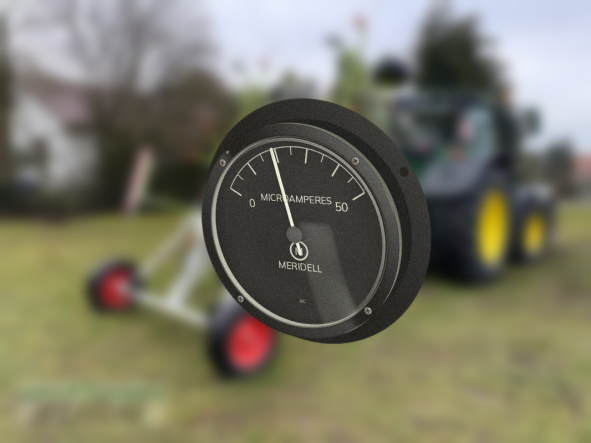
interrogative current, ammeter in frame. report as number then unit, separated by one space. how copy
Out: 20 µA
